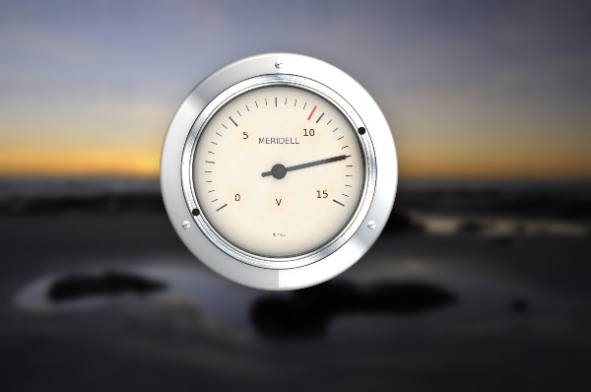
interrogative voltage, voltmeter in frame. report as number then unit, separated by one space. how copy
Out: 12.5 V
